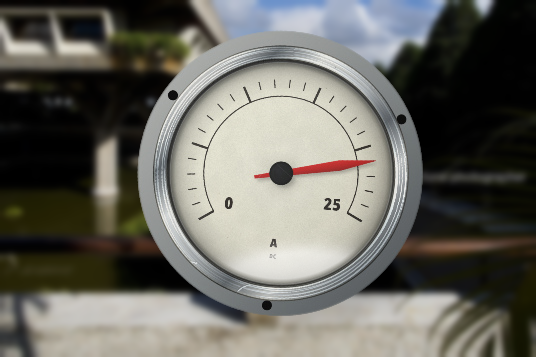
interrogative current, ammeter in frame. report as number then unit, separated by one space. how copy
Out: 21 A
